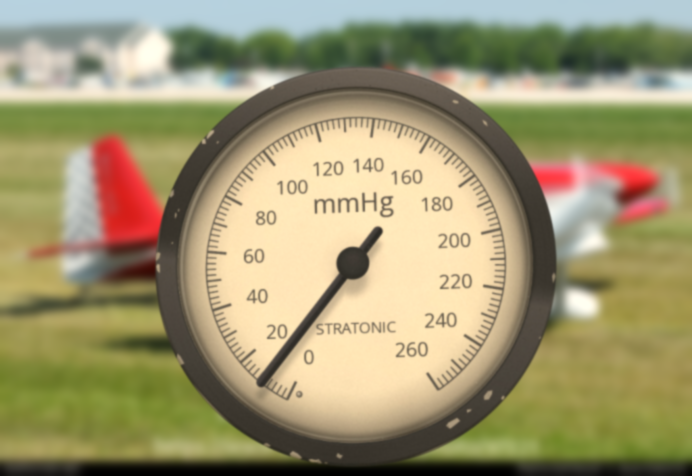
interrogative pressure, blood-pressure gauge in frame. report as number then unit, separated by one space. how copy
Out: 10 mmHg
